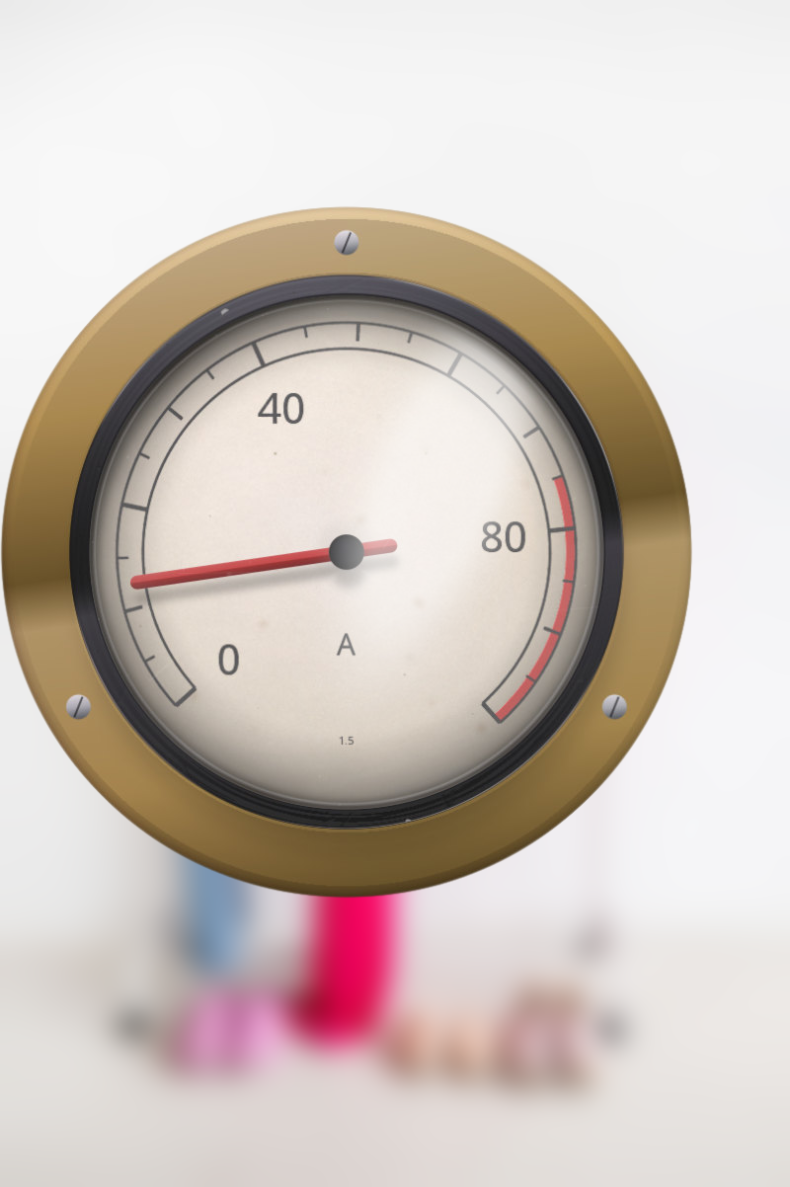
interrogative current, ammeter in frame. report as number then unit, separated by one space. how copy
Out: 12.5 A
